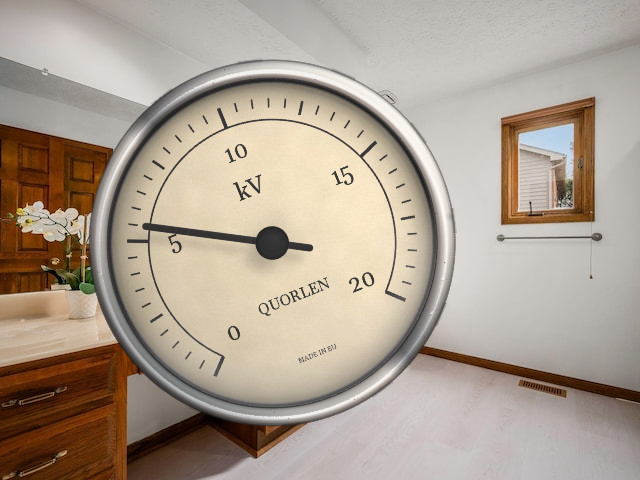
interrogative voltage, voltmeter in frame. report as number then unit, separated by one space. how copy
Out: 5.5 kV
